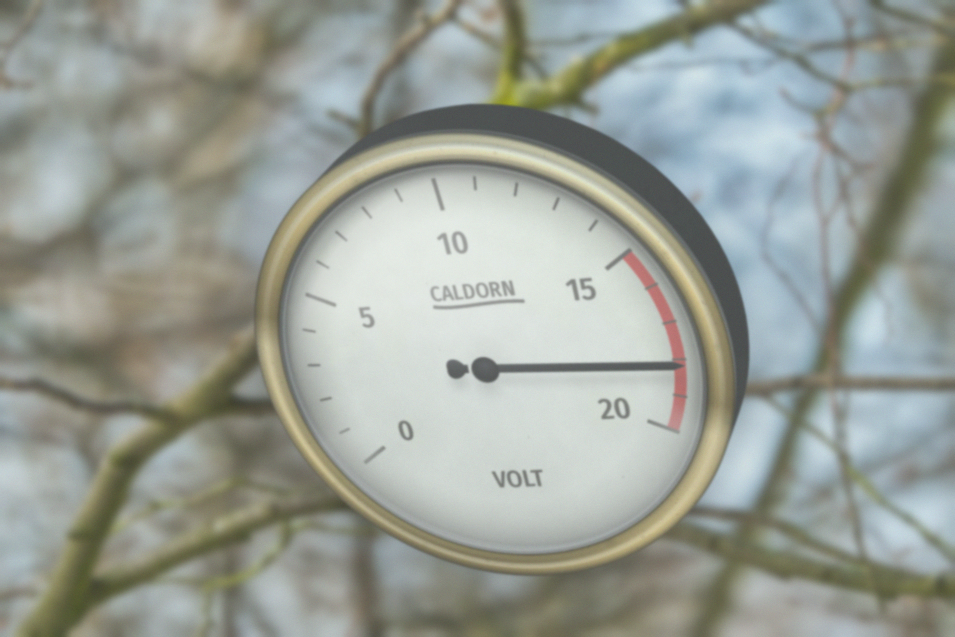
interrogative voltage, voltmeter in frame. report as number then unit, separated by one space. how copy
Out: 18 V
